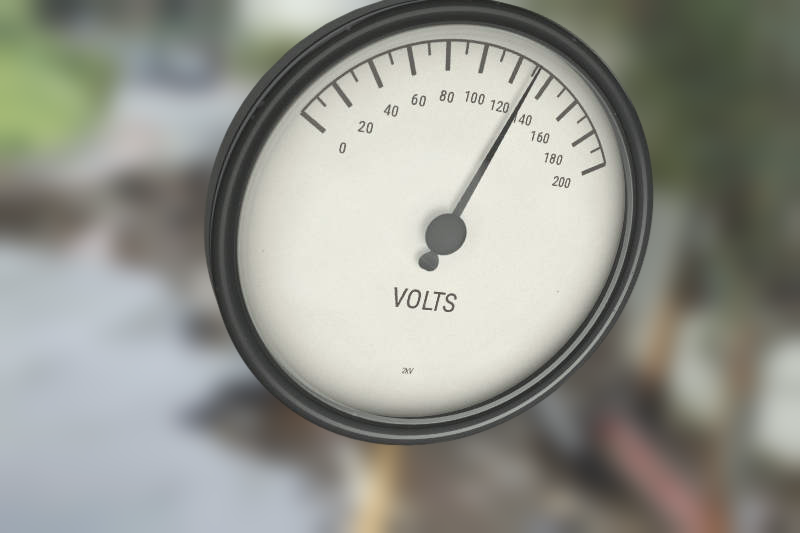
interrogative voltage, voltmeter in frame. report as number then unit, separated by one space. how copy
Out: 130 V
